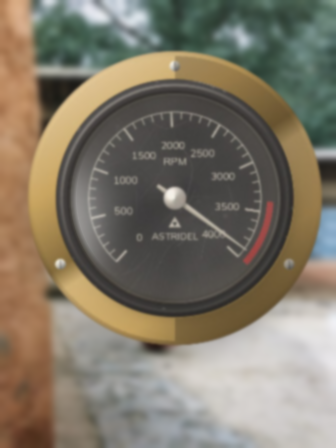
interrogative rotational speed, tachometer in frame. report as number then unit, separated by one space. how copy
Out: 3900 rpm
